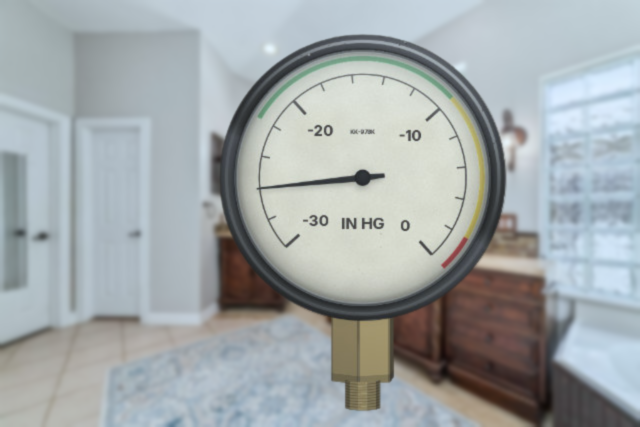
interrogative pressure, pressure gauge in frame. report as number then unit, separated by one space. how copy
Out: -26 inHg
